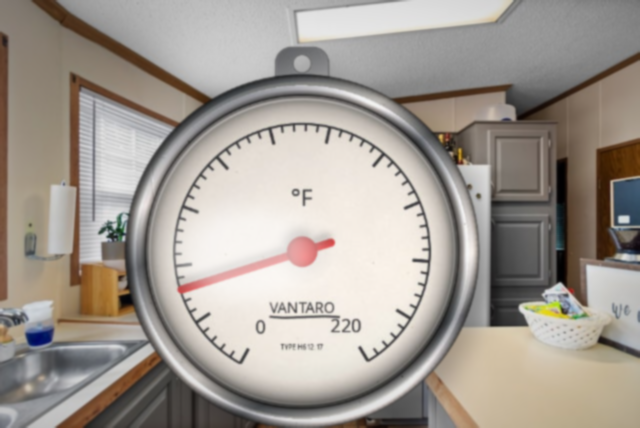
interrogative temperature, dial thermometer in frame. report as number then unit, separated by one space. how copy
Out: 32 °F
